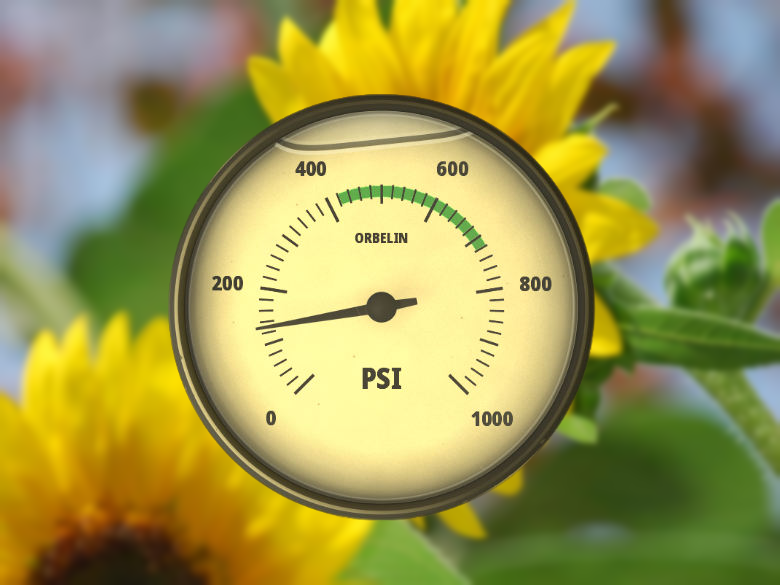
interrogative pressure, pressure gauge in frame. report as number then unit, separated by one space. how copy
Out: 130 psi
